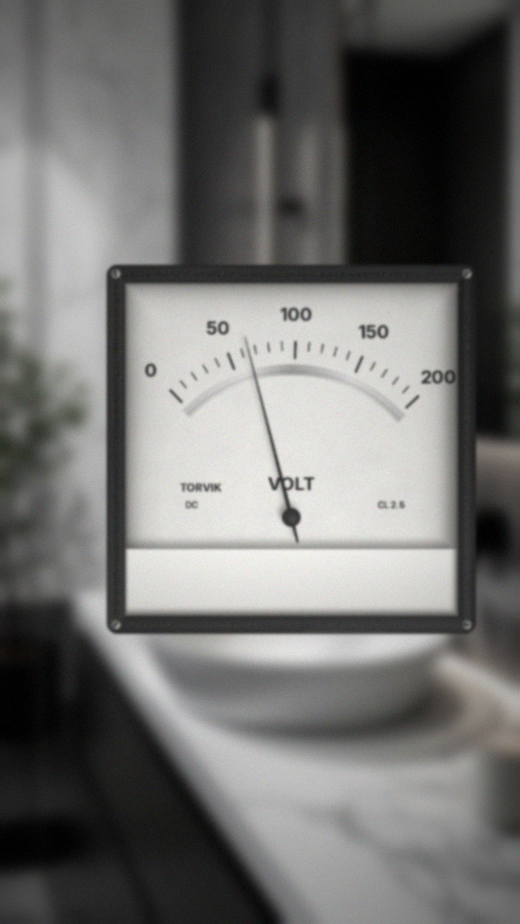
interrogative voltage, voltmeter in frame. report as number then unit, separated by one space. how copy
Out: 65 V
